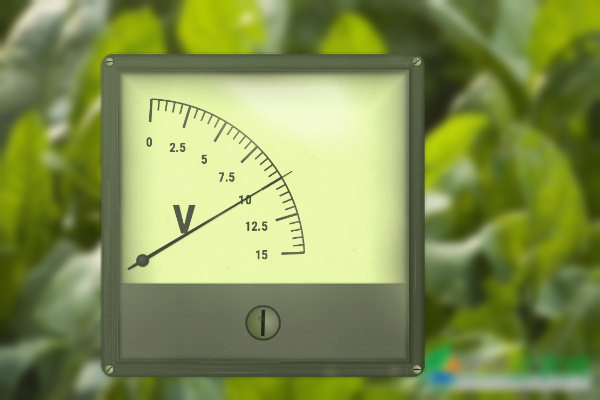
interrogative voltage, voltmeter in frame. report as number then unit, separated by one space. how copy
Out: 10 V
